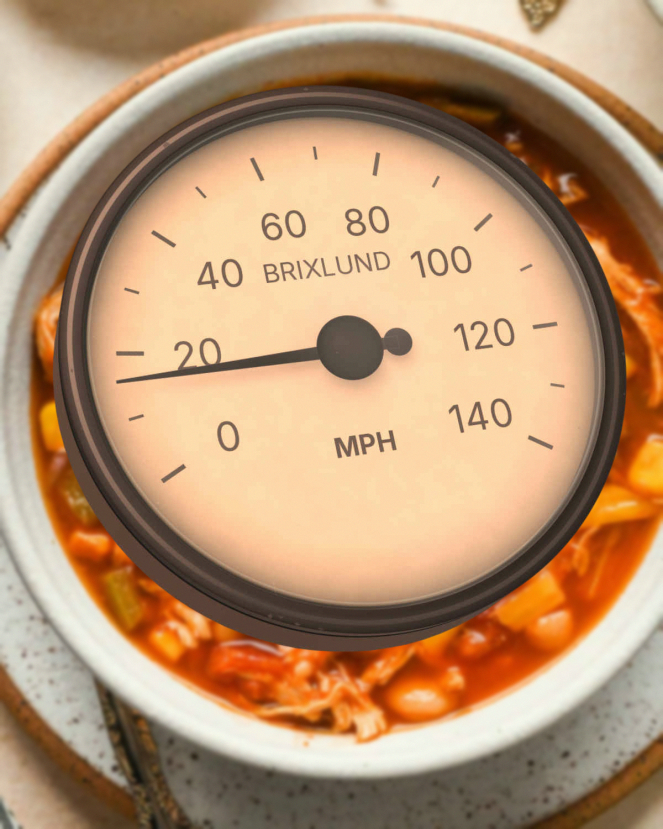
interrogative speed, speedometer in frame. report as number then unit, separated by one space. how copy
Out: 15 mph
